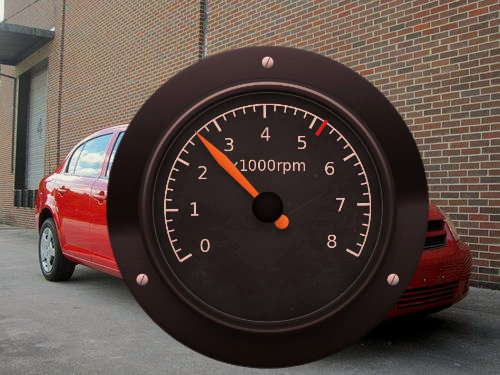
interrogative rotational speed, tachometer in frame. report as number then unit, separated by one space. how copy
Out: 2600 rpm
